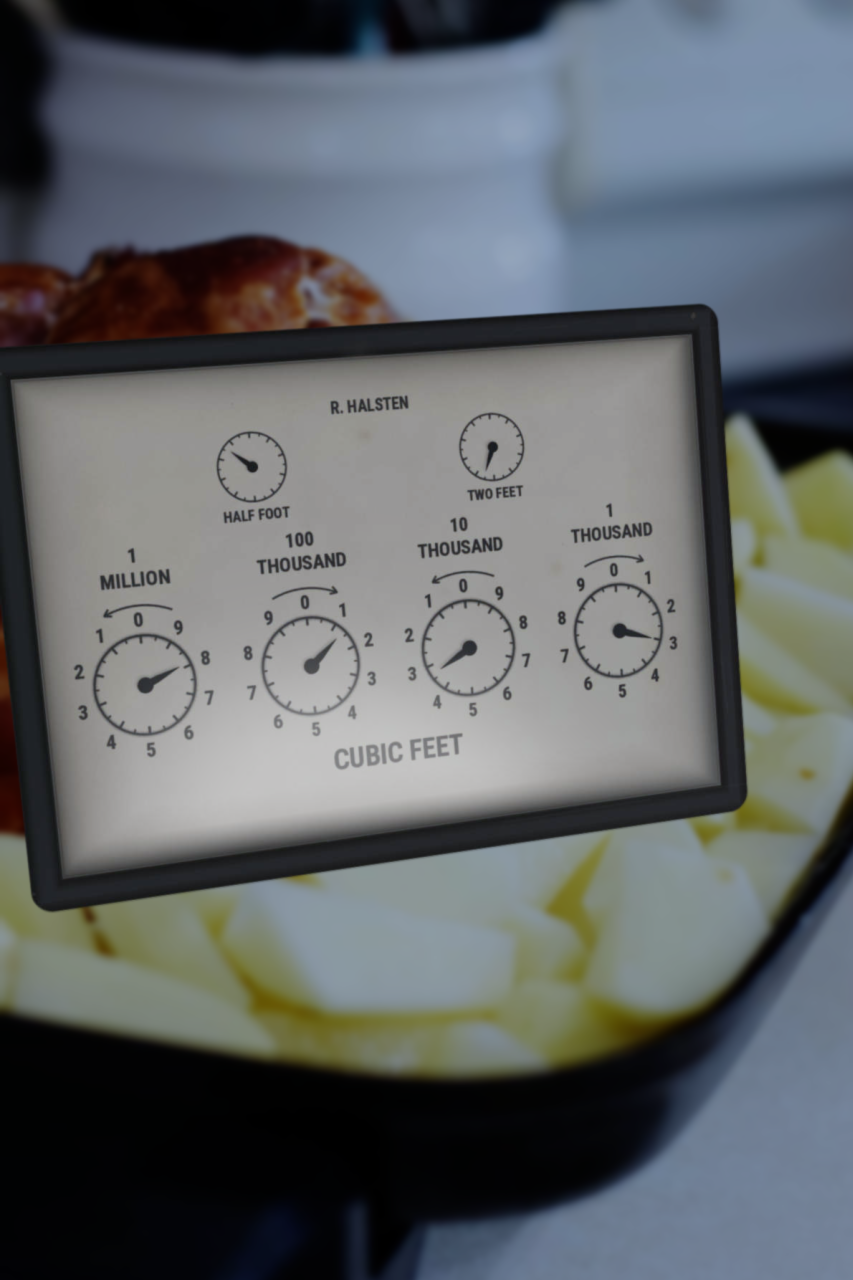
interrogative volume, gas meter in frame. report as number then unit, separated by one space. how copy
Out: 813300 ft³
